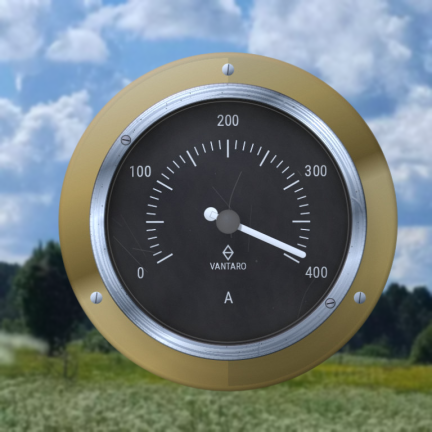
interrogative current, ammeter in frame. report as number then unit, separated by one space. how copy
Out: 390 A
